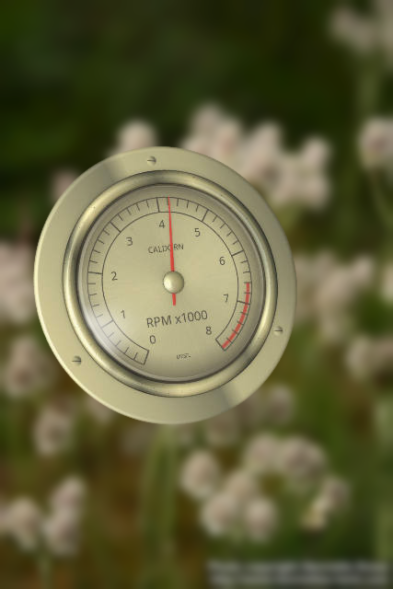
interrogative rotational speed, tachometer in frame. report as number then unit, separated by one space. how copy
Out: 4200 rpm
